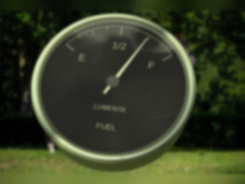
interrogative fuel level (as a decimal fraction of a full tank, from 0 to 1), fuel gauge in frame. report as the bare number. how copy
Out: 0.75
